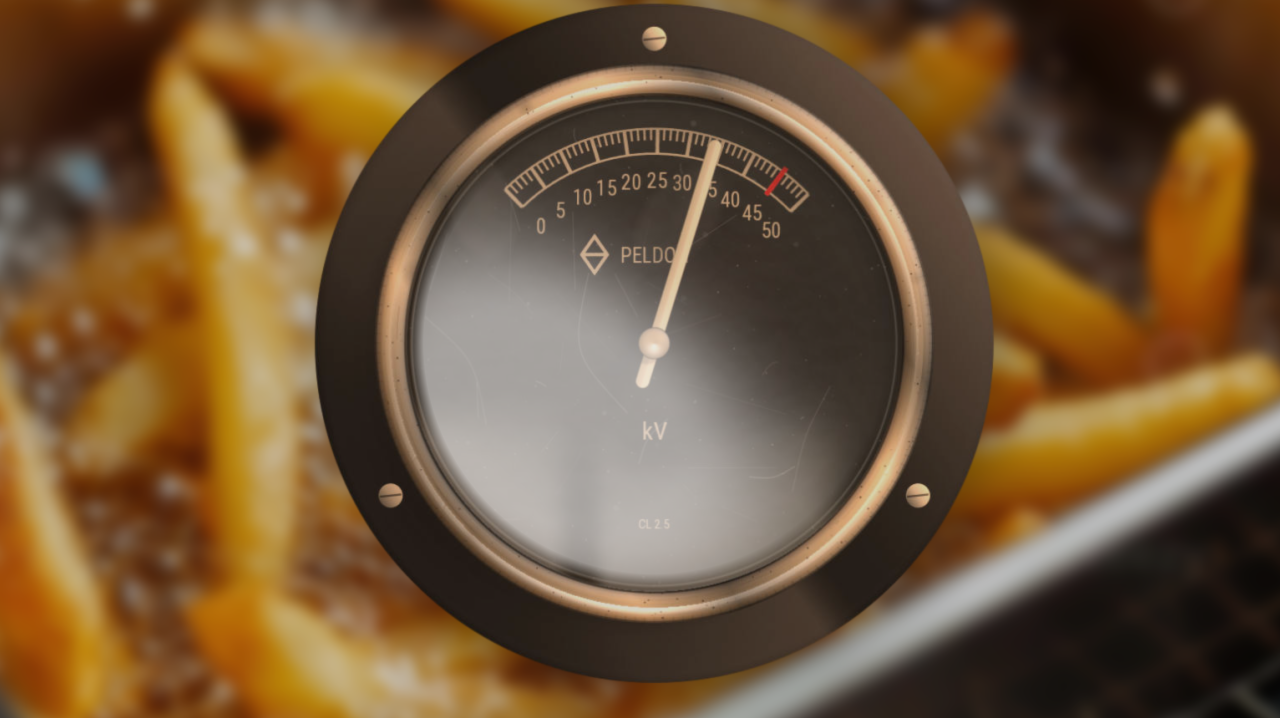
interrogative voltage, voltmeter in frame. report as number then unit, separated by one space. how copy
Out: 34 kV
